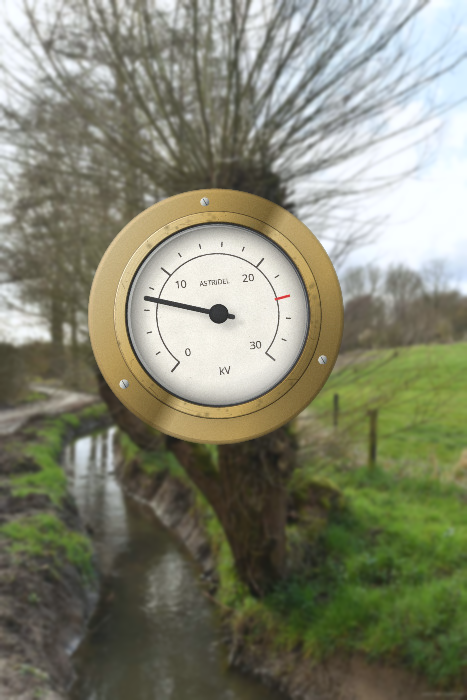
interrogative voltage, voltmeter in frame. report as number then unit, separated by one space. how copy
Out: 7 kV
